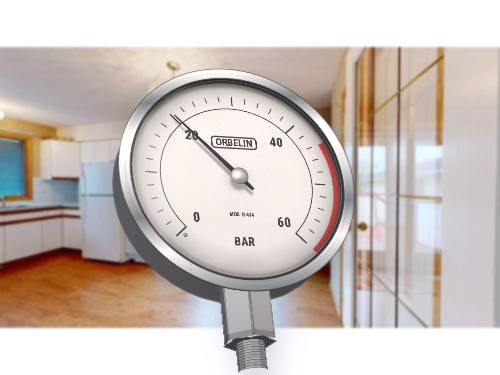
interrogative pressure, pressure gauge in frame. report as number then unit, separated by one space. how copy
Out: 20 bar
